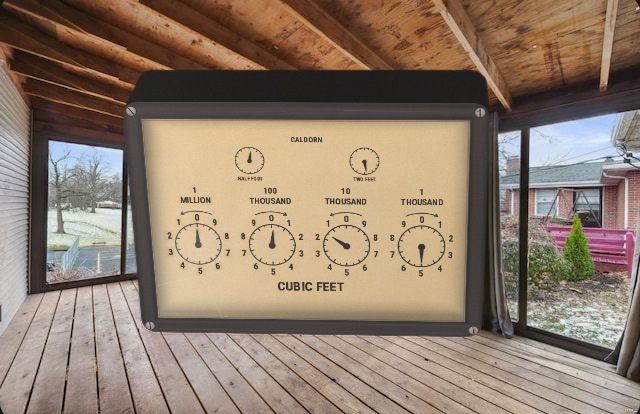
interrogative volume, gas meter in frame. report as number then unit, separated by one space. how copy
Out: 1500 ft³
